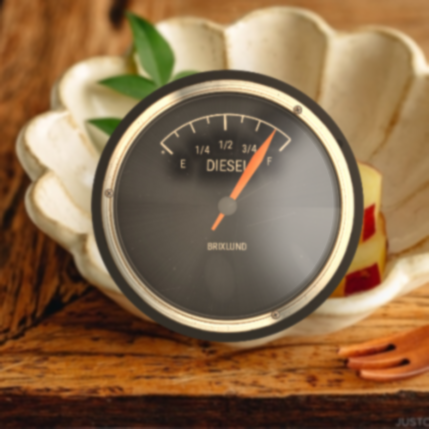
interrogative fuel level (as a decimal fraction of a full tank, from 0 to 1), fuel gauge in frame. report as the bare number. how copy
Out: 0.875
